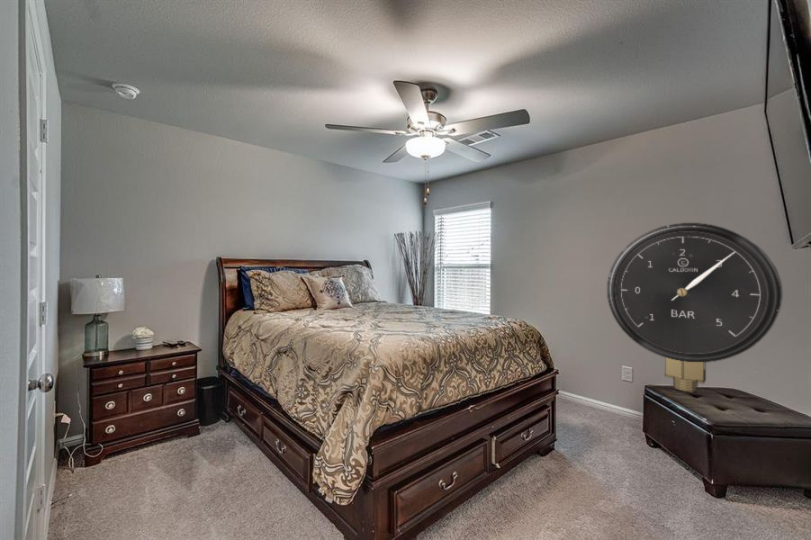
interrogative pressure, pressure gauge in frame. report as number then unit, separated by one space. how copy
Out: 3 bar
